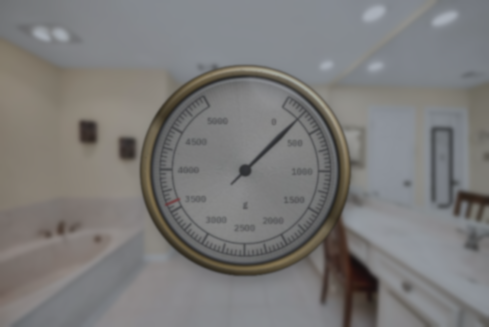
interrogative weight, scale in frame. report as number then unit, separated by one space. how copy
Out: 250 g
